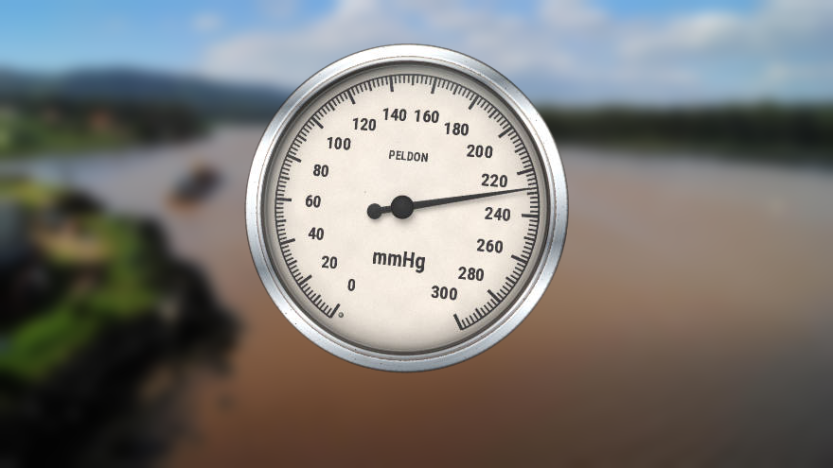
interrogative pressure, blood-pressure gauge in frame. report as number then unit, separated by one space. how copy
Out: 228 mmHg
